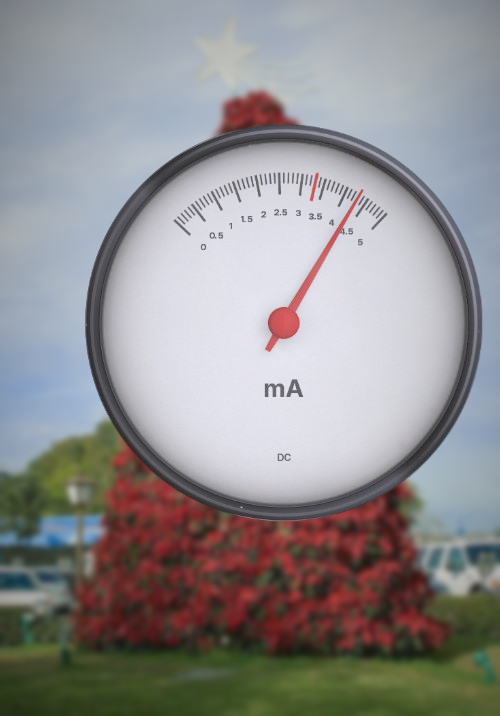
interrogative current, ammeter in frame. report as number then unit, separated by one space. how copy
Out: 4.3 mA
